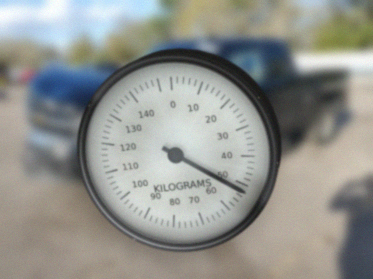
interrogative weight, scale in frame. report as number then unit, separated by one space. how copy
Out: 52 kg
